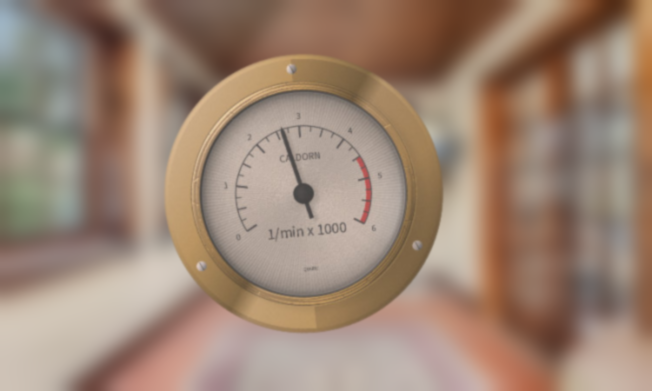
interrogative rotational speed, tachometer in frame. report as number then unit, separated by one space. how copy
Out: 2625 rpm
